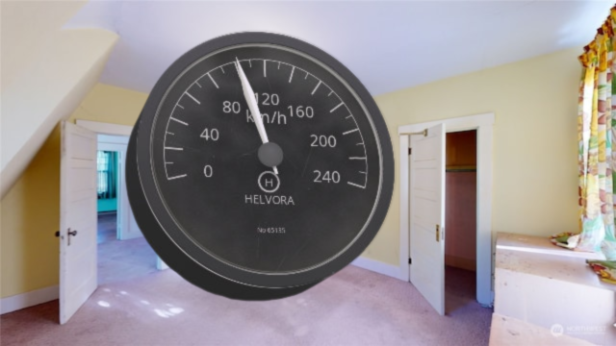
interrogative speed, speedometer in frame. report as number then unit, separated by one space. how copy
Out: 100 km/h
